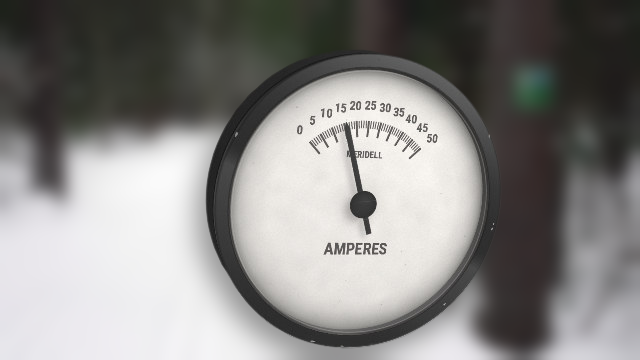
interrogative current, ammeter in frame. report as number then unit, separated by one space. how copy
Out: 15 A
